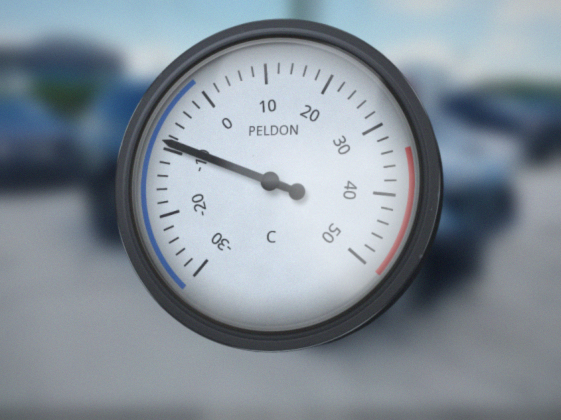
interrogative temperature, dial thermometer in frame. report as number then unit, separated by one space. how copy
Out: -9 °C
